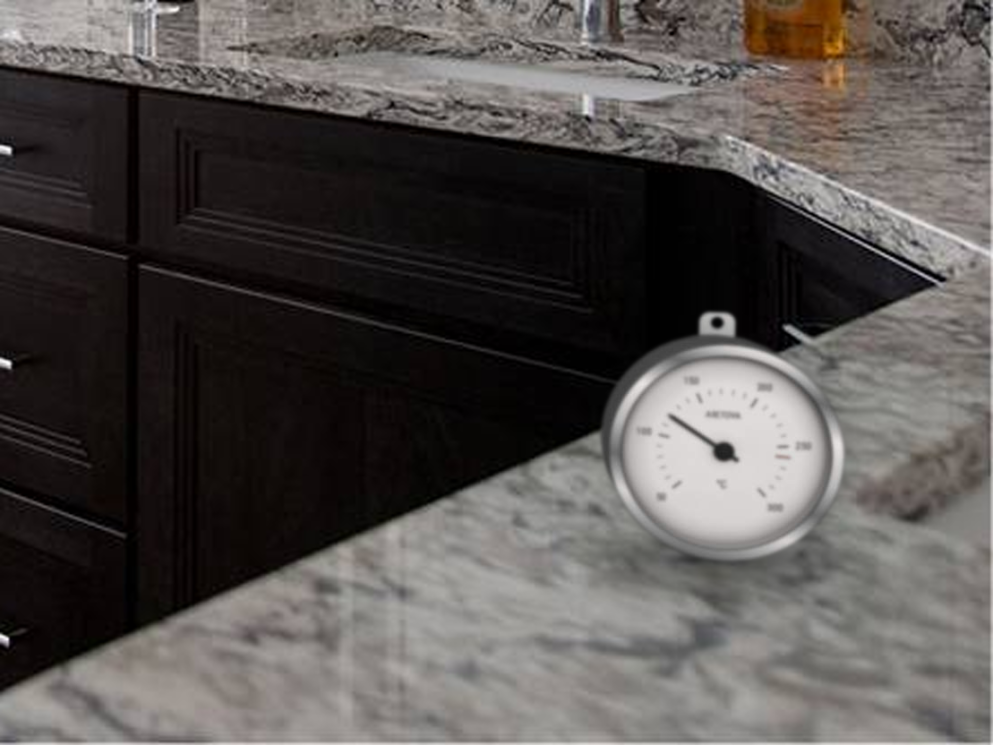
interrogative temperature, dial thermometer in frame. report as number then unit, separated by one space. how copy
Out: 120 °C
